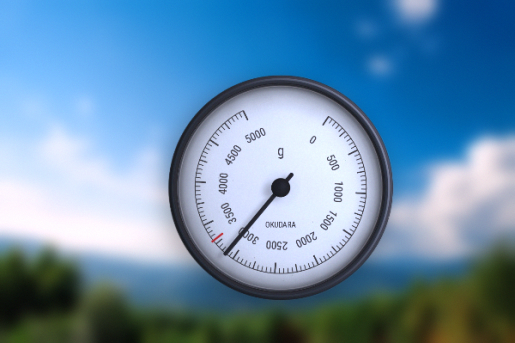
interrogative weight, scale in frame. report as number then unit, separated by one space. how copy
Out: 3100 g
